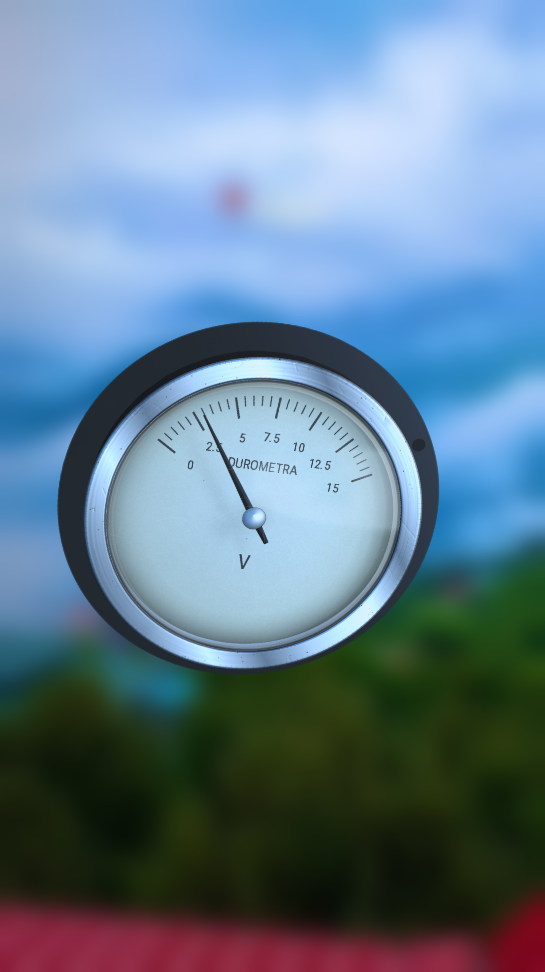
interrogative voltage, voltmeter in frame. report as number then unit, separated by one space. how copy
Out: 3 V
